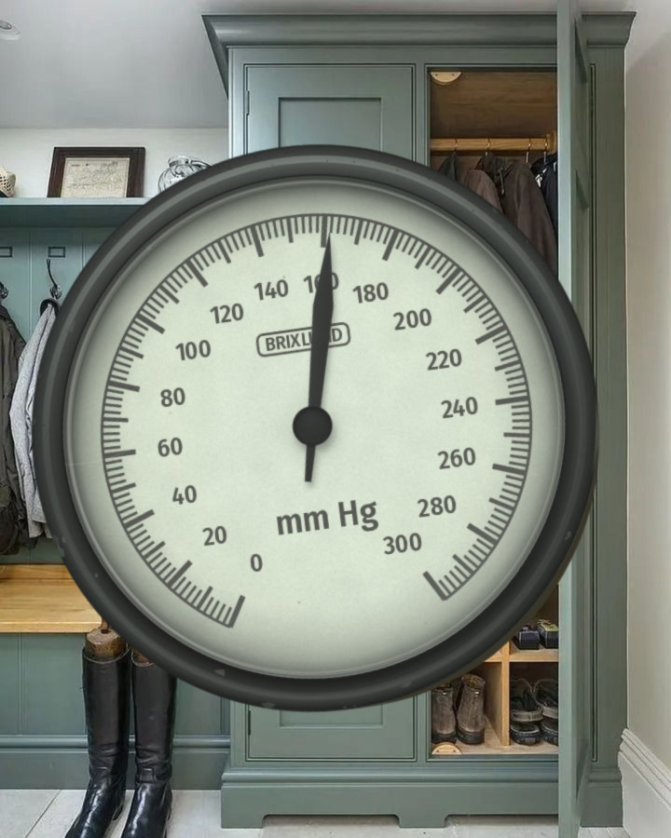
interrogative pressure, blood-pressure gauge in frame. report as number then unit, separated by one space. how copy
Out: 162 mmHg
